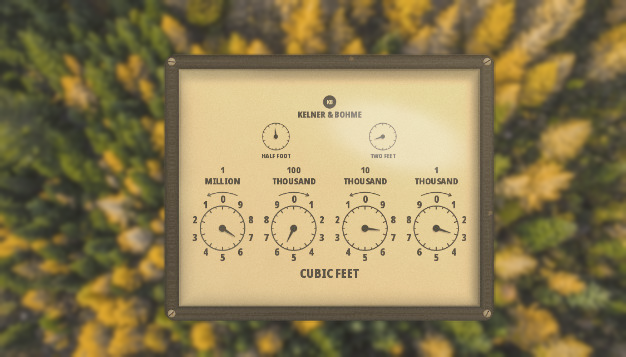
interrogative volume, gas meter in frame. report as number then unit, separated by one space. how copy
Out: 657300 ft³
